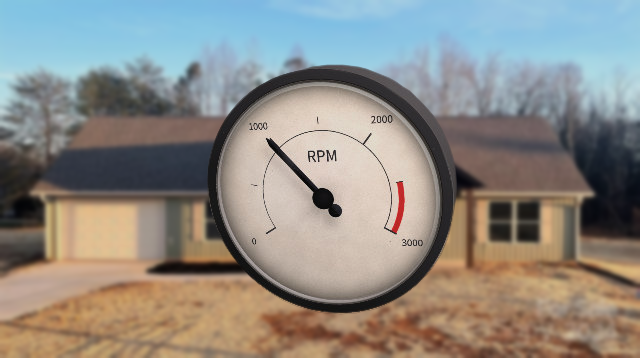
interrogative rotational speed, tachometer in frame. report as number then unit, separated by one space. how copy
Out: 1000 rpm
